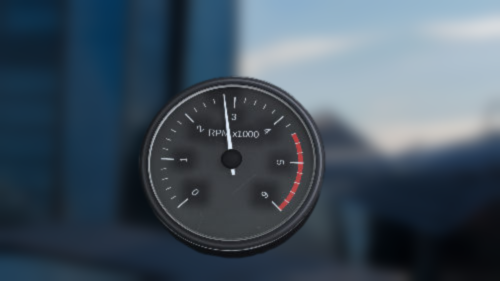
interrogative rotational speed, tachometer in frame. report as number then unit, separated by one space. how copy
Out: 2800 rpm
